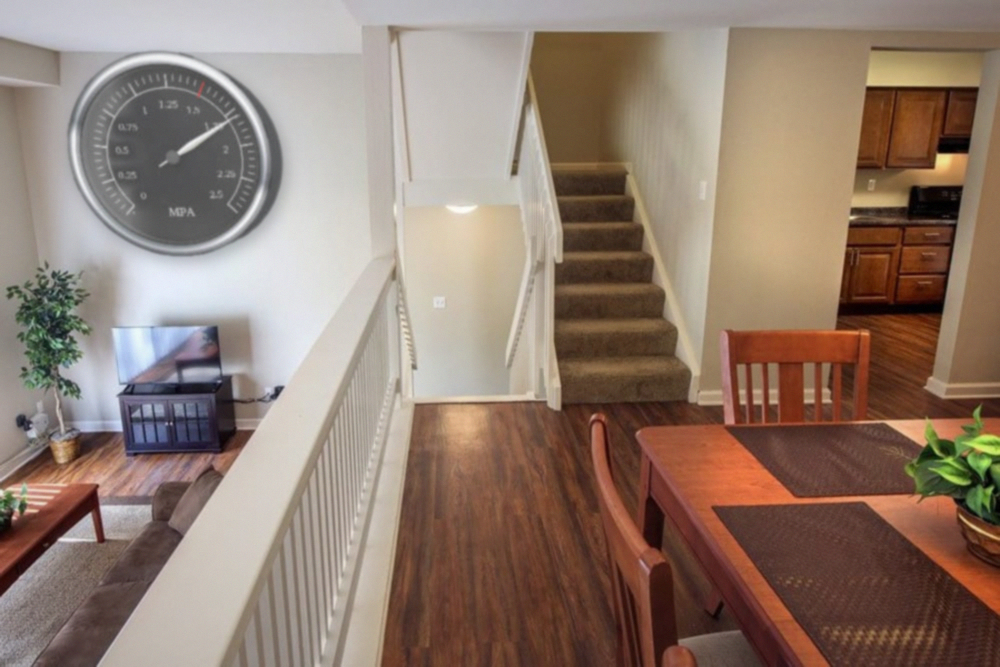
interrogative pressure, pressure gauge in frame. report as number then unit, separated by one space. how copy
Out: 1.8 MPa
